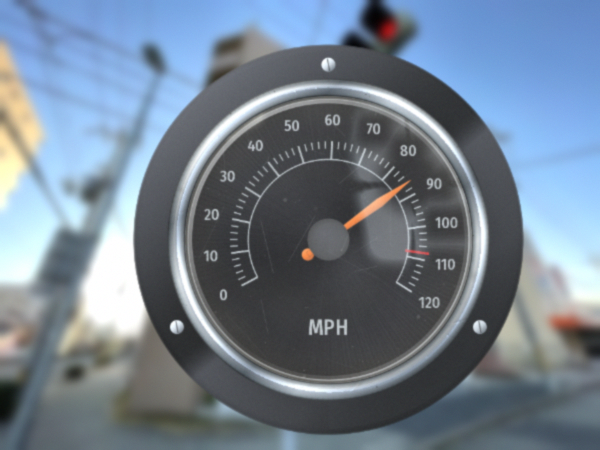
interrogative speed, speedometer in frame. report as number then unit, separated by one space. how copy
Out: 86 mph
